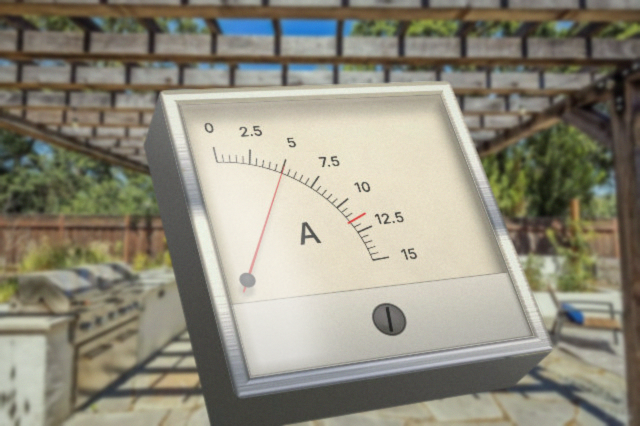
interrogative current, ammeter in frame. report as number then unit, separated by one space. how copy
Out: 5 A
